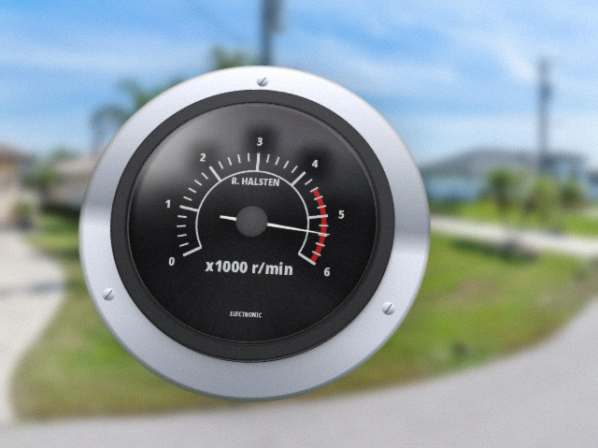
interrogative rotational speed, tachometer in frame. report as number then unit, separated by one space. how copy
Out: 5400 rpm
